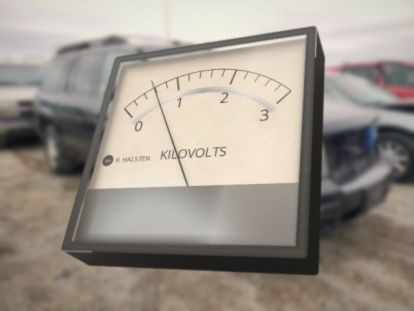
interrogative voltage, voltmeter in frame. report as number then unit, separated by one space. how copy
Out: 0.6 kV
